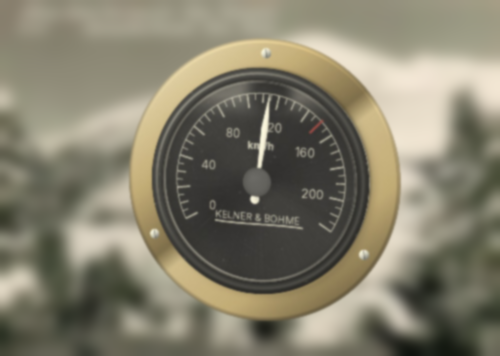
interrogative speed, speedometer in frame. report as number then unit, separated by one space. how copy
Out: 115 km/h
